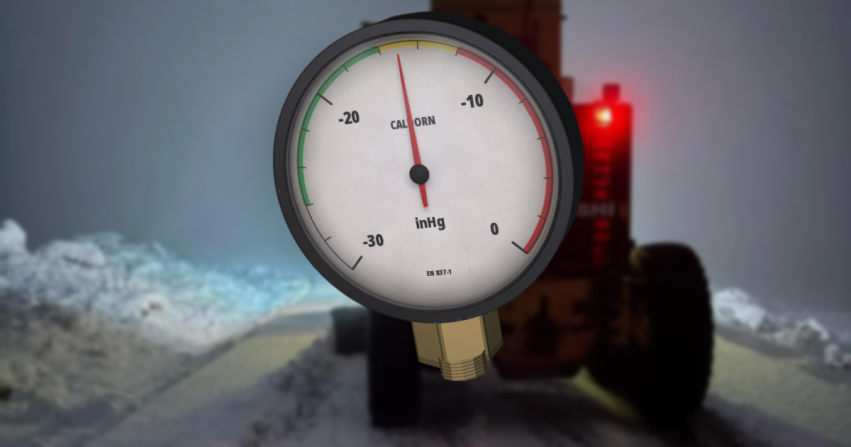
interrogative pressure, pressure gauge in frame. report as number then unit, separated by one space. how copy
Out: -15 inHg
